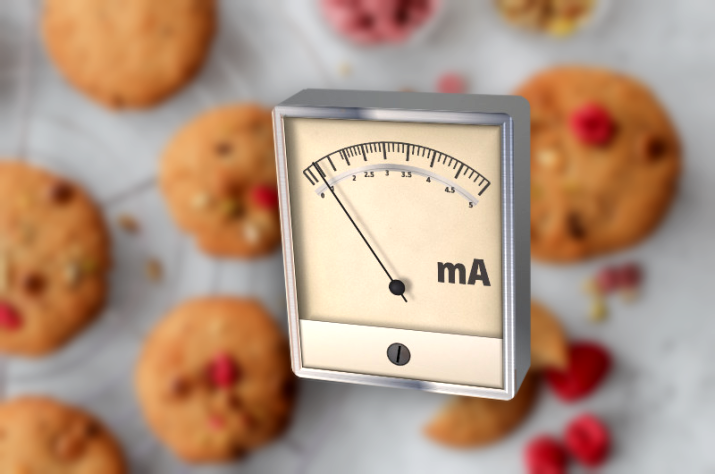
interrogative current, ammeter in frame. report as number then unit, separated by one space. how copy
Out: 1 mA
